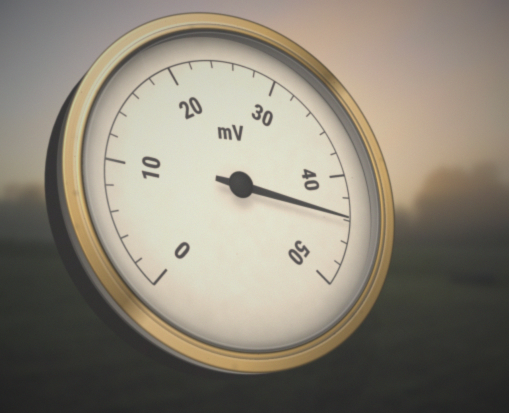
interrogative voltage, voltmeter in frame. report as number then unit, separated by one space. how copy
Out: 44 mV
